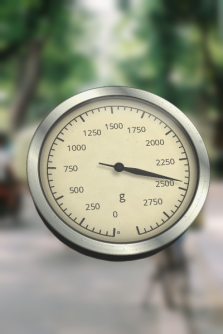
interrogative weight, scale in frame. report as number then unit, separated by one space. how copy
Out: 2450 g
